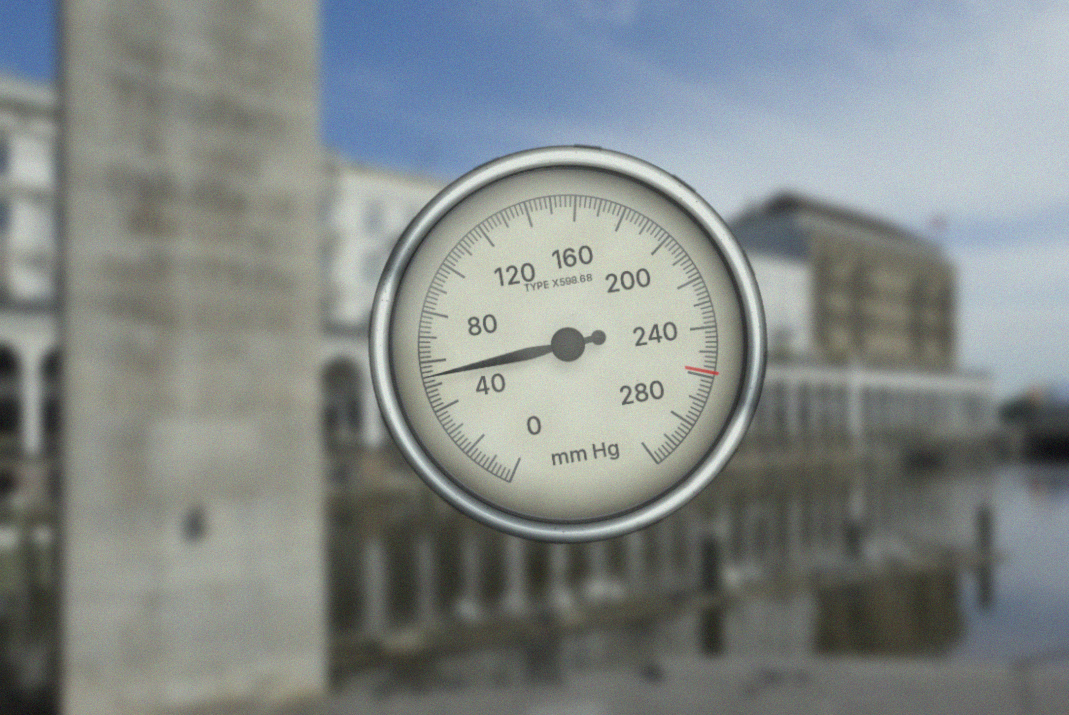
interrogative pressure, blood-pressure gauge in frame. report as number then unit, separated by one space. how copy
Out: 54 mmHg
